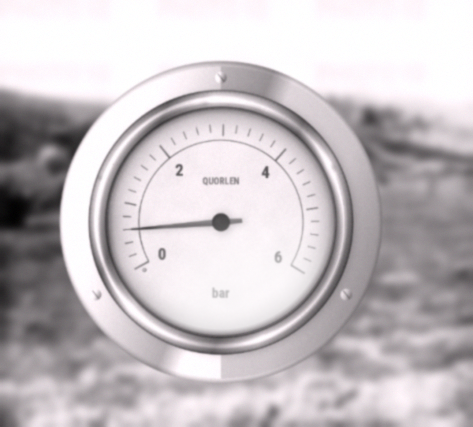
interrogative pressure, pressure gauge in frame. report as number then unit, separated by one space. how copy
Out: 0.6 bar
